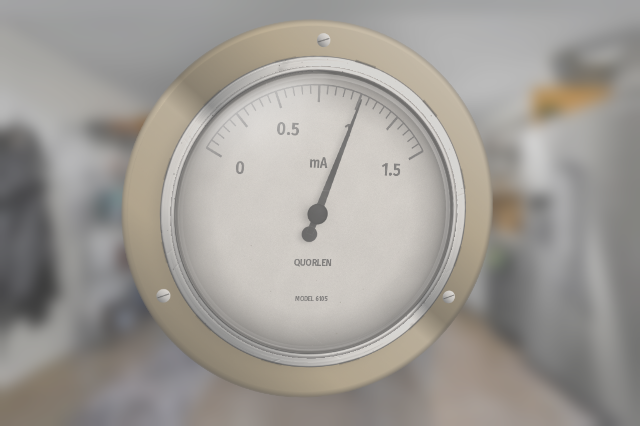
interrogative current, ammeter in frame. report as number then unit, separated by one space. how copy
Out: 1 mA
